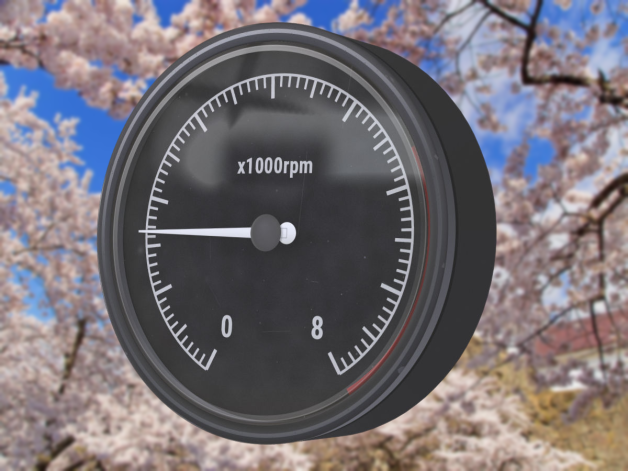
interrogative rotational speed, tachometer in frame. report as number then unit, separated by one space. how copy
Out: 1650 rpm
